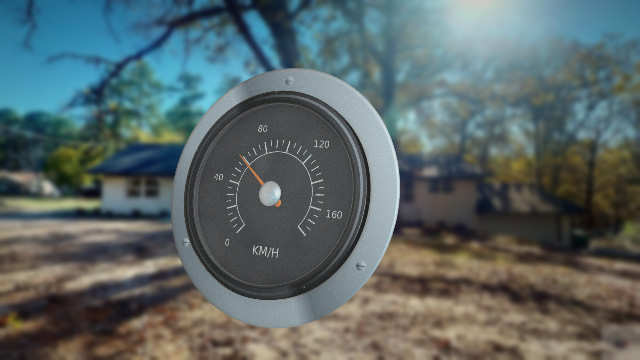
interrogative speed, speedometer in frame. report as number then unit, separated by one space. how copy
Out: 60 km/h
